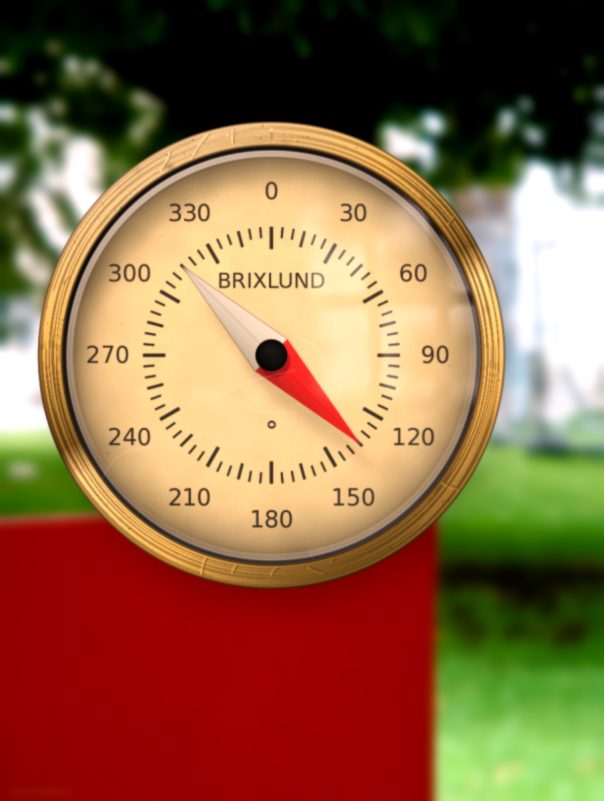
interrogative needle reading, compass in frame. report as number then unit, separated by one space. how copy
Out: 135 °
